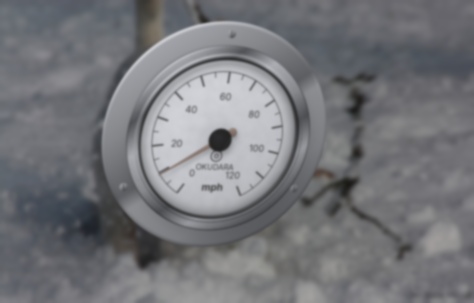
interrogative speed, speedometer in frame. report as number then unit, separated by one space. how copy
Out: 10 mph
